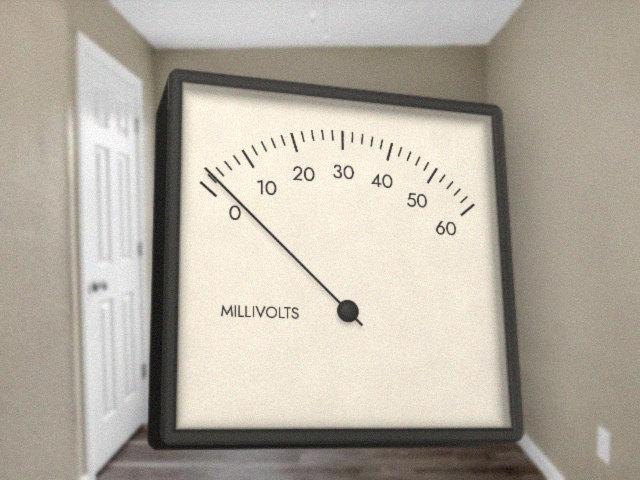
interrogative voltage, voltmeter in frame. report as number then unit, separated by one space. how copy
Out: 2 mV
